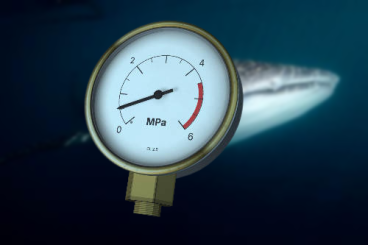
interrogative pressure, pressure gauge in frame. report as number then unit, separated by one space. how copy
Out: 0.5 MPa
